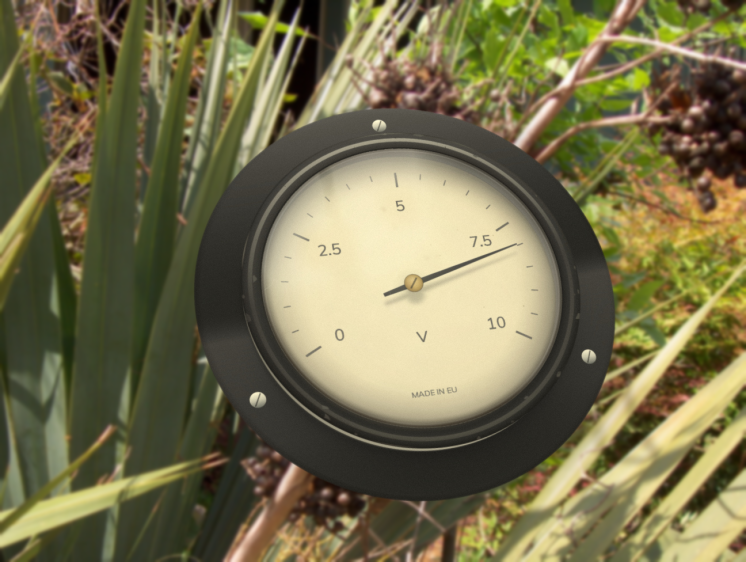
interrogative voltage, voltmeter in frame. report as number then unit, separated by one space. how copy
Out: 8 V
